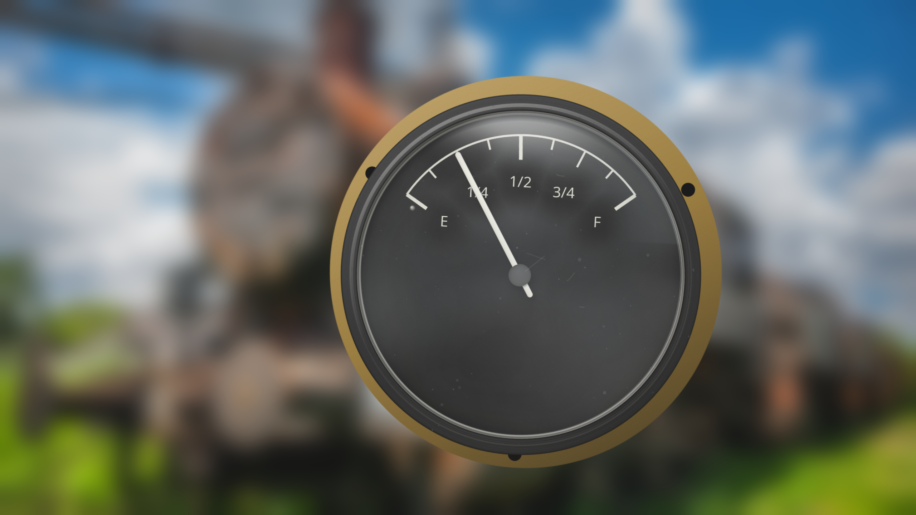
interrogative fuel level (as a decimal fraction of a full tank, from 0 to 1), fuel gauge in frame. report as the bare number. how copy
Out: 0.25
